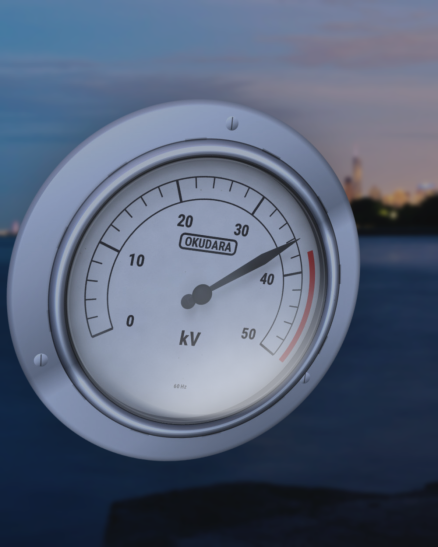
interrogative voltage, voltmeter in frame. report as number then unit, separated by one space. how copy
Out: 36 kV
